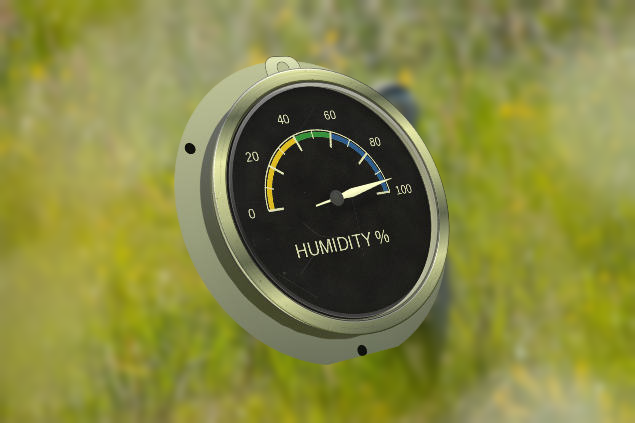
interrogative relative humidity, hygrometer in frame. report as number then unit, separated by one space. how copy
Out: 95 %
